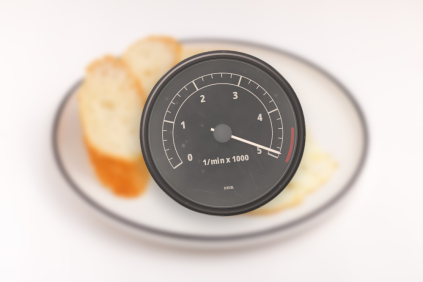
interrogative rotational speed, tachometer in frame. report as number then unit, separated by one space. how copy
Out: 4900 rpm
